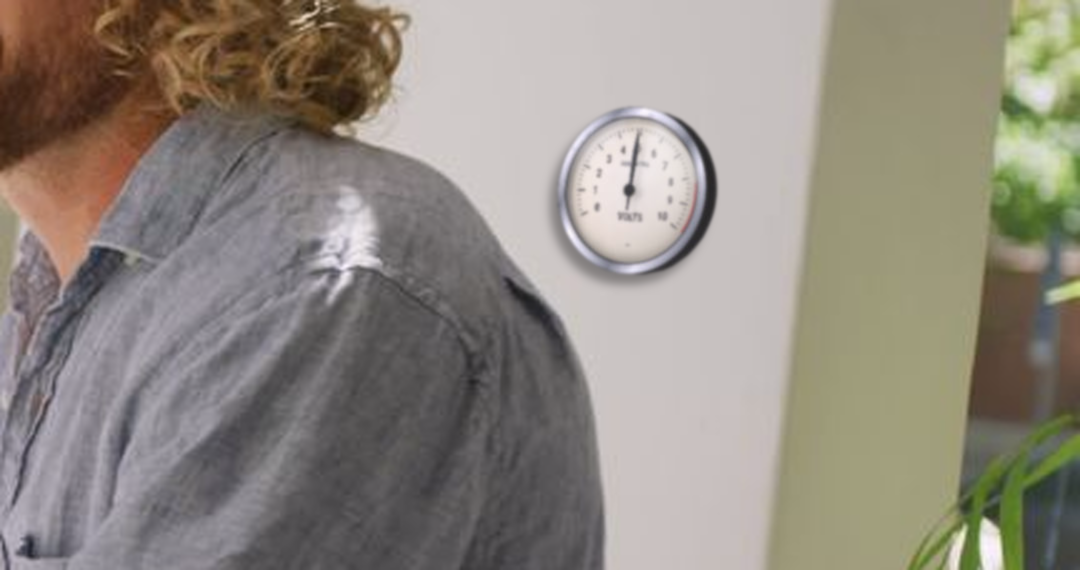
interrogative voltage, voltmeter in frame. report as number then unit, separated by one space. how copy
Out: 5 V
